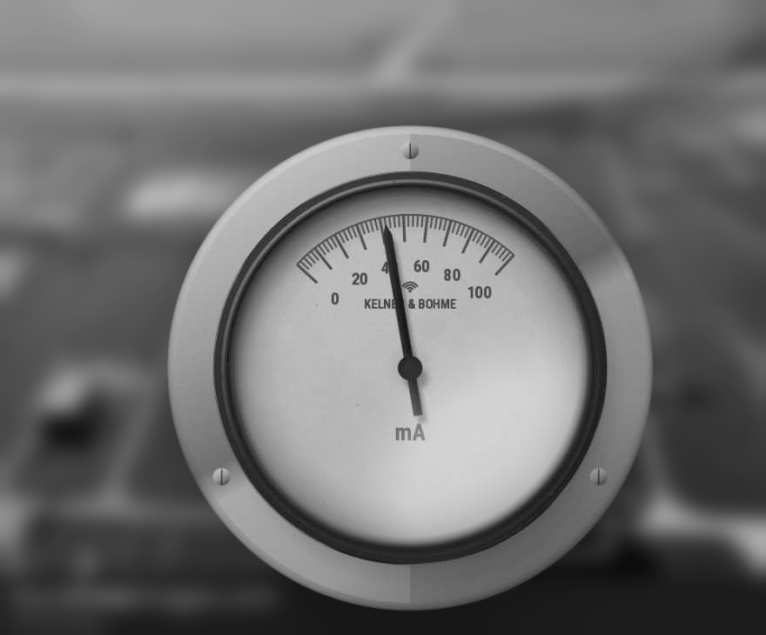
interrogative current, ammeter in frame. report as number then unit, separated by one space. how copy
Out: 42 mA
